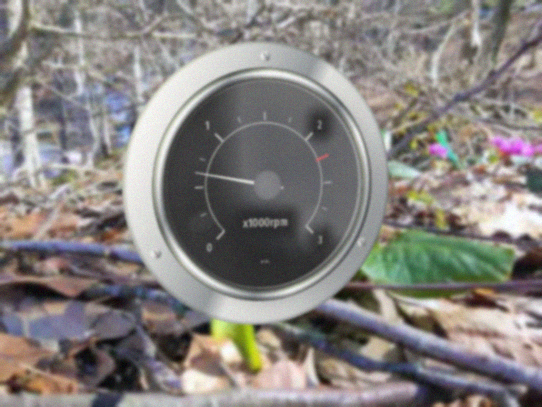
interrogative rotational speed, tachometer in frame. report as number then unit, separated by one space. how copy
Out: 625 rpm
